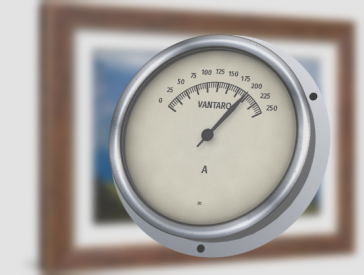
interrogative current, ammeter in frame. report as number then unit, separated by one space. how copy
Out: 200 A
